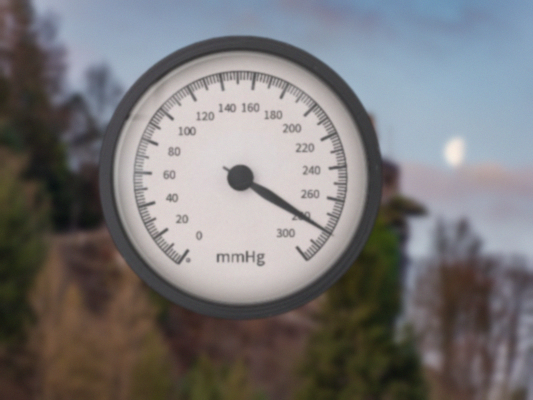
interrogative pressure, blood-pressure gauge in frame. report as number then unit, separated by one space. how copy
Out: 280 mmHg
